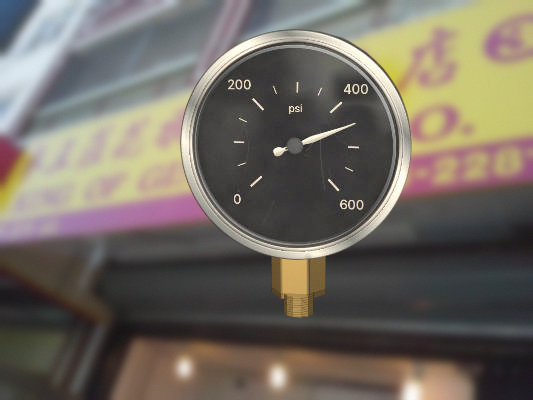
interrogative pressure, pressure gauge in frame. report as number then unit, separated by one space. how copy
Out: 450 psi
